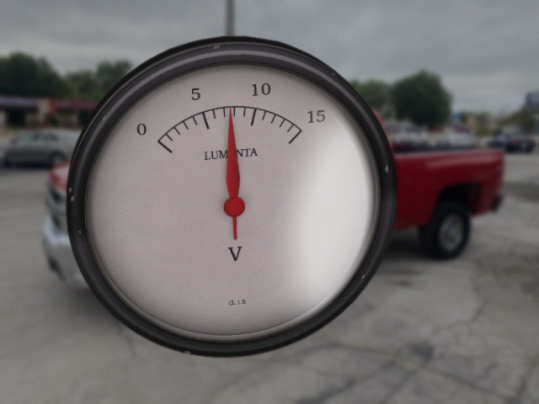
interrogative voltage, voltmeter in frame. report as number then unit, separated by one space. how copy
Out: 7.5 V
